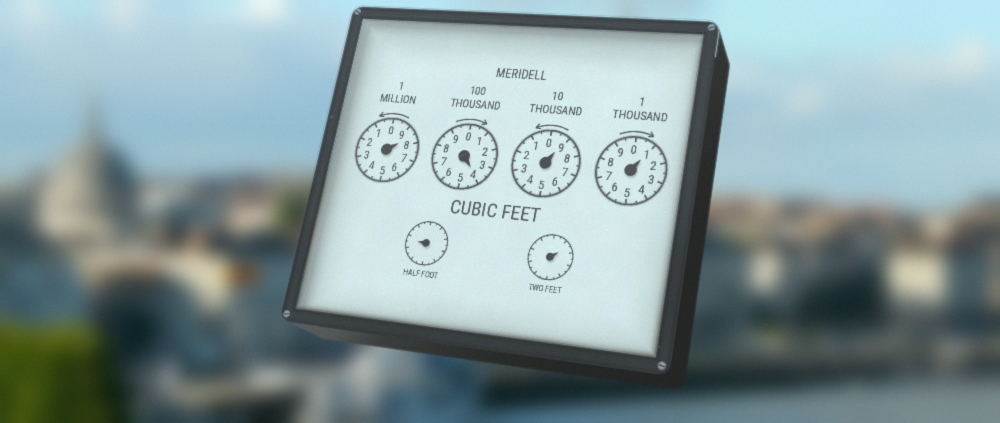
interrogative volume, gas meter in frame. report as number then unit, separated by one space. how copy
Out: 839100 ft³
